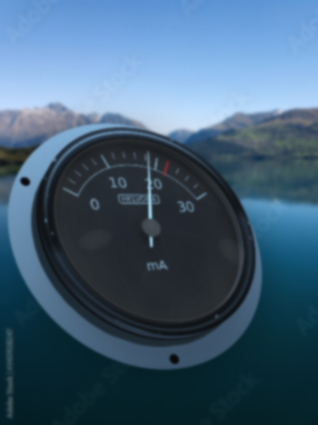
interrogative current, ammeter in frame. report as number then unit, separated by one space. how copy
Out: 18 mA
